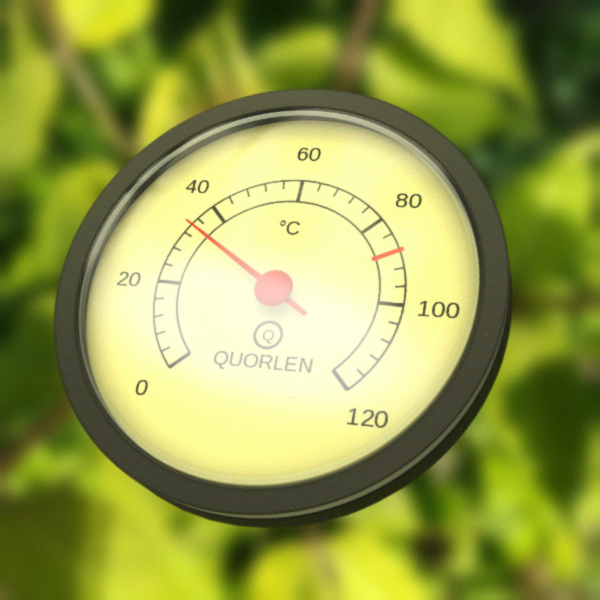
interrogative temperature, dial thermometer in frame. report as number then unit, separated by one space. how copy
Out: 34 °C
